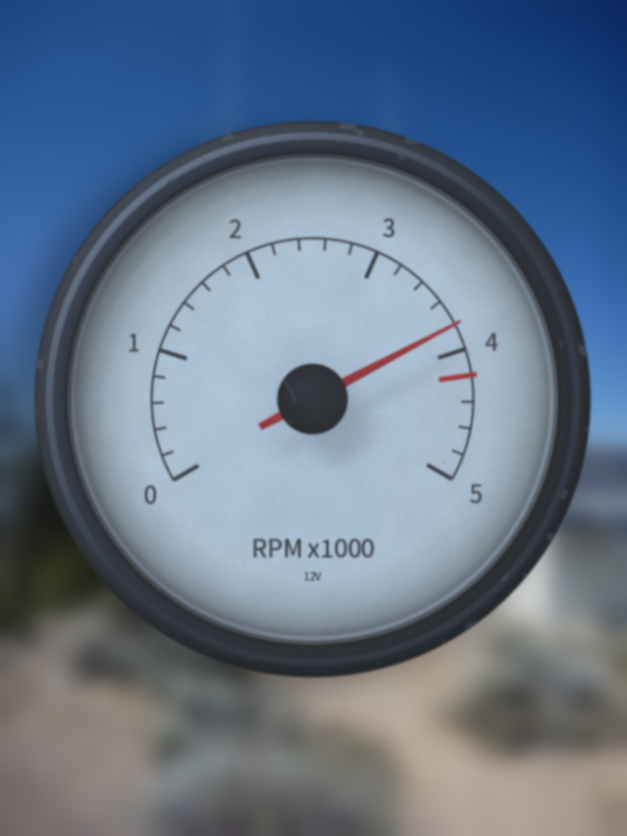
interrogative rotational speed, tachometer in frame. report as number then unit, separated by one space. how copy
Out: 3800 rpm
